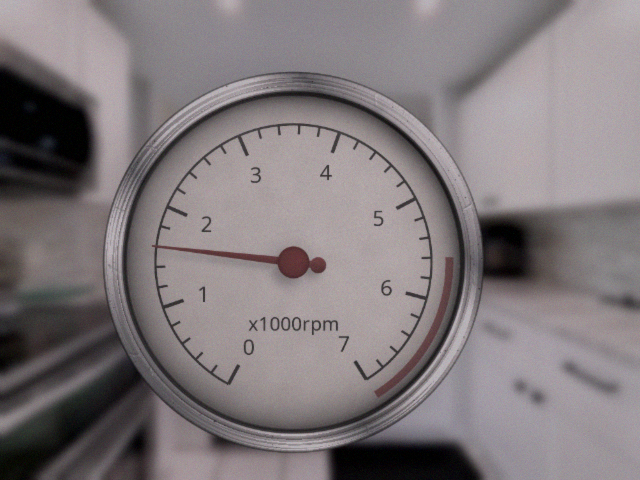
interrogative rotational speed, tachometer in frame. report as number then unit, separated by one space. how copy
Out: 1600 rpm
